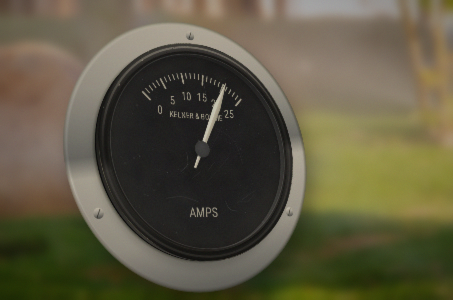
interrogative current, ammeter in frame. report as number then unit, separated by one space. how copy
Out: 20 A
